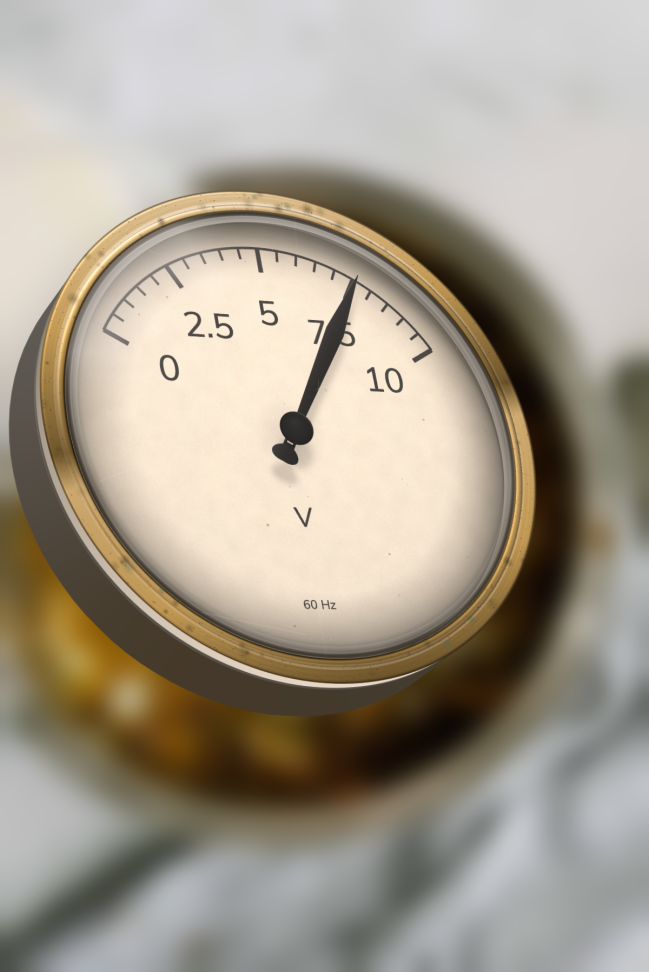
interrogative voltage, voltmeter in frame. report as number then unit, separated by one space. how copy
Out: 7.5 V
